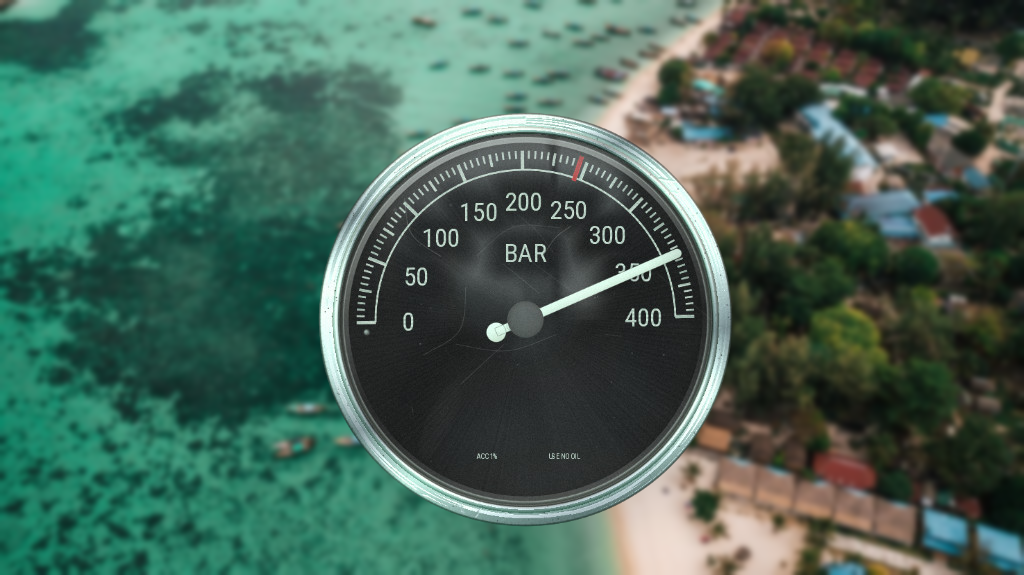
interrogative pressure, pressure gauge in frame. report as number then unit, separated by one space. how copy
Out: 350 bar
